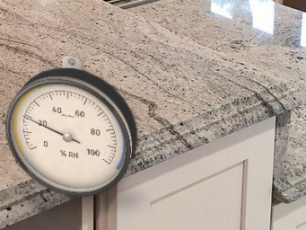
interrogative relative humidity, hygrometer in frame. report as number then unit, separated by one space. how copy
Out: 20 %
